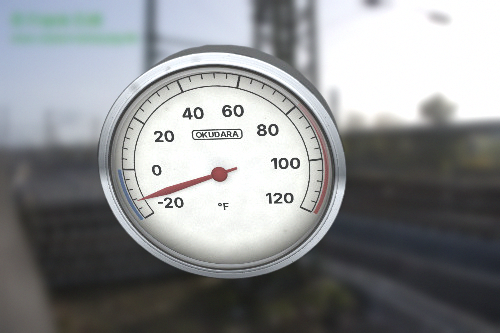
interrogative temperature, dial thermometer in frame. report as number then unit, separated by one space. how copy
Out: -12 °F
